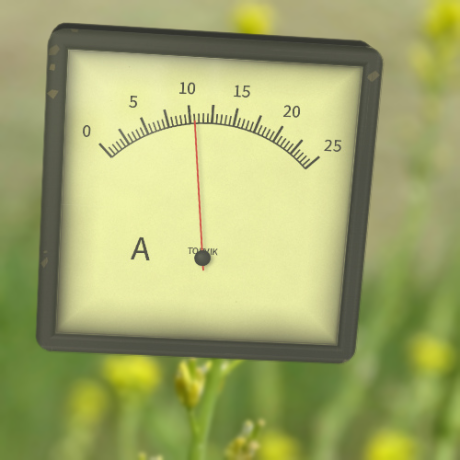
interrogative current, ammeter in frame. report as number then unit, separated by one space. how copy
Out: 10.5 A
